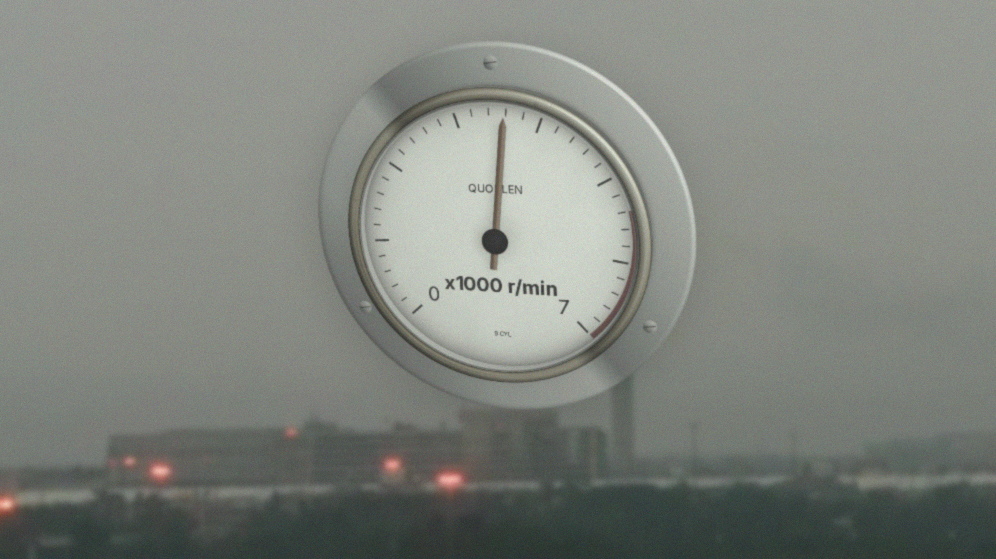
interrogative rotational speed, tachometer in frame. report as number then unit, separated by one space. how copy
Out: 3600 rpm
